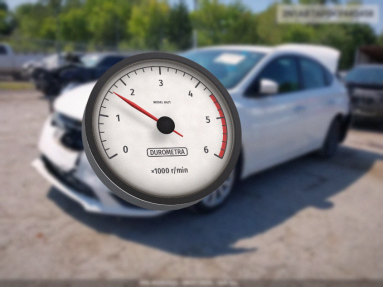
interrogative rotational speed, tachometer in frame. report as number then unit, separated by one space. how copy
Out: 1600 rpm
